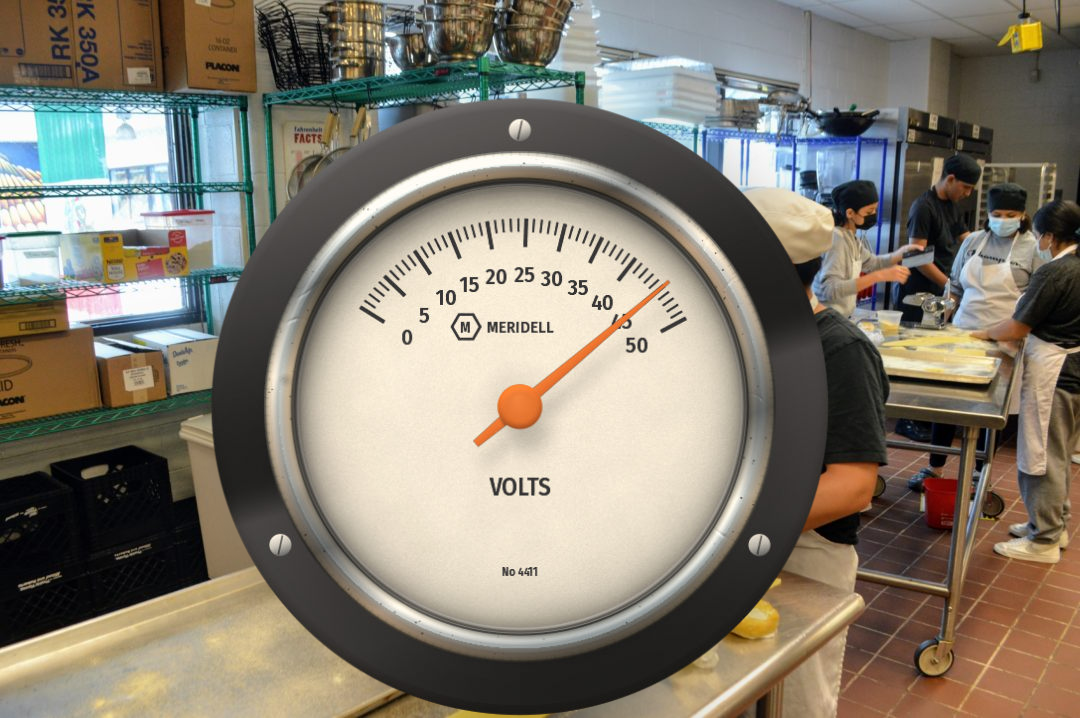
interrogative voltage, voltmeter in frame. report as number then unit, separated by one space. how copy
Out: 45 V
